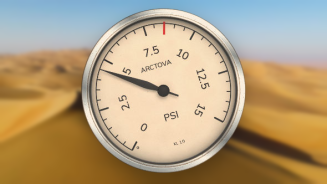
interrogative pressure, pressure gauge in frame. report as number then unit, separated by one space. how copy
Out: 4.5 psi
